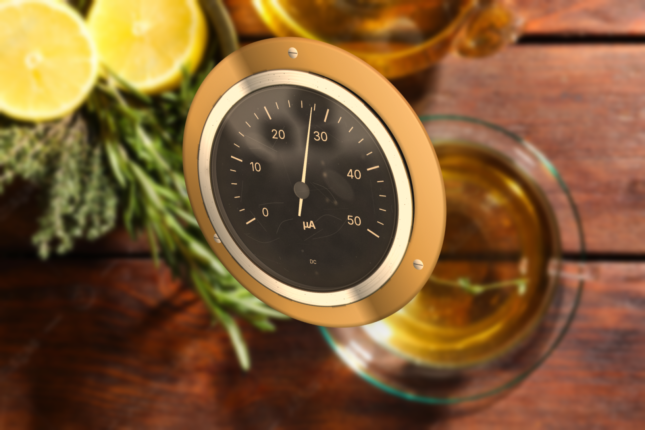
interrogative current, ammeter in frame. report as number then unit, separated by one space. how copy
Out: 28 µA
